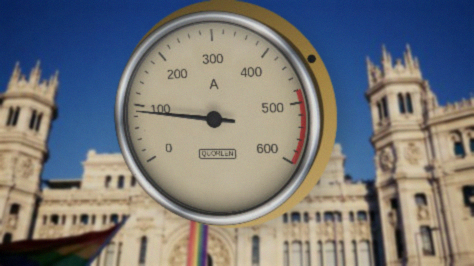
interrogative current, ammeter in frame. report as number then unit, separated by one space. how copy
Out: 90 A
